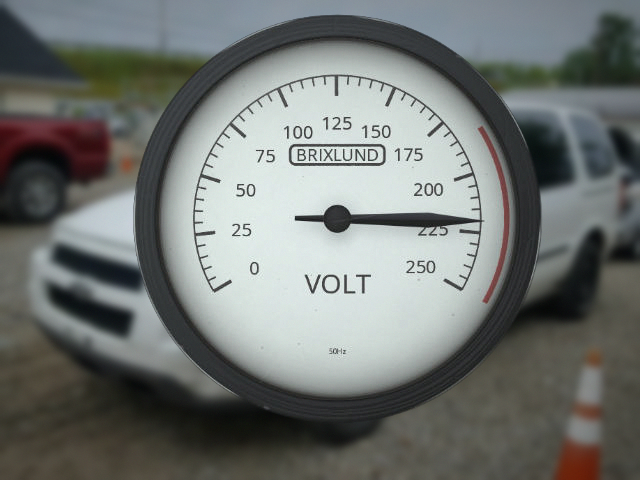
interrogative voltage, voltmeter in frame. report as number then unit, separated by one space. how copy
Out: 220 V
